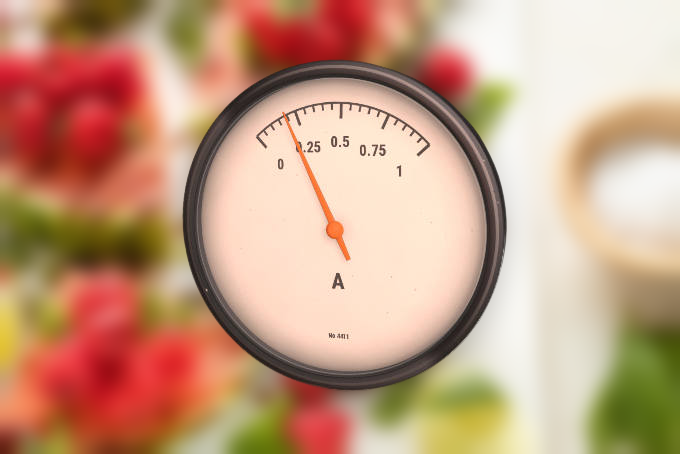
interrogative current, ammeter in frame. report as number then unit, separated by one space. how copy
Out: 0.2 A
